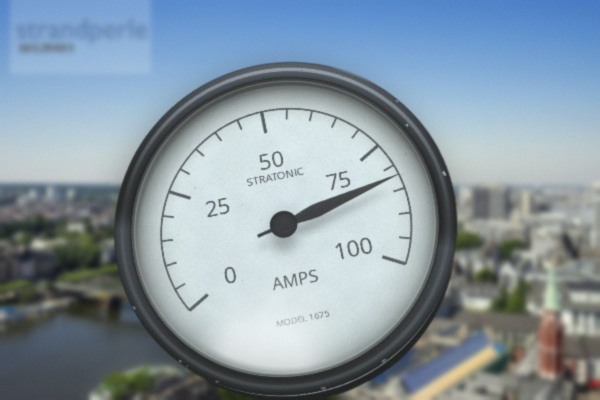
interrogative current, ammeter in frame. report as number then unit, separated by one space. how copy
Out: 82.5 A
